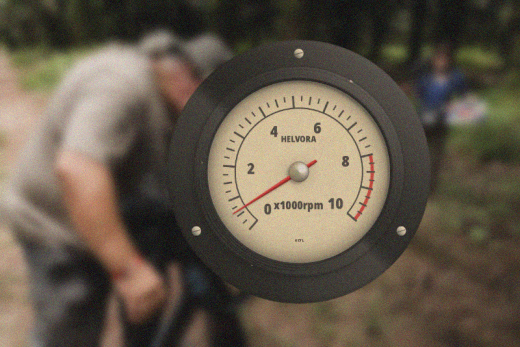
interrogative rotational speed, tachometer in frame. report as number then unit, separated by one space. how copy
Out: 625 rpm
